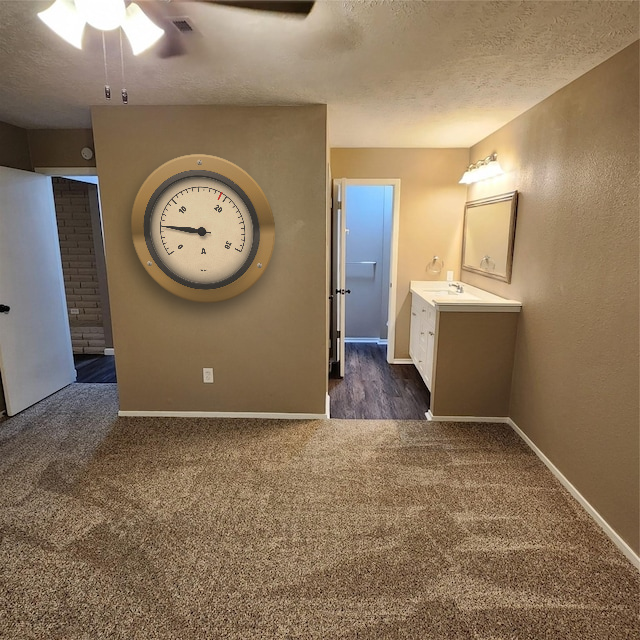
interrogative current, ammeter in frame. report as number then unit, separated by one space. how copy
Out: 5 A
